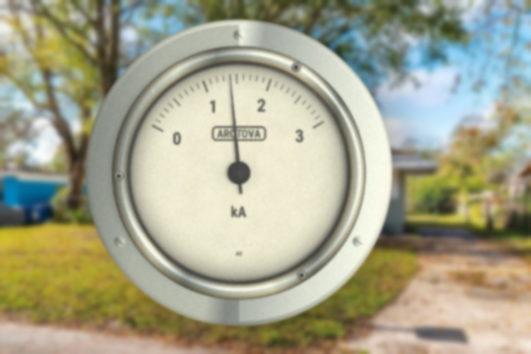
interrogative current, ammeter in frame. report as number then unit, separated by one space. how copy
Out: 1.4 kA
